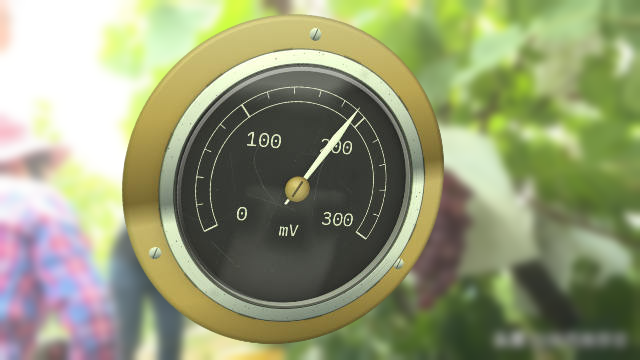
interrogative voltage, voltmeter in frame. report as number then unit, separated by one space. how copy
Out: 190 mV
